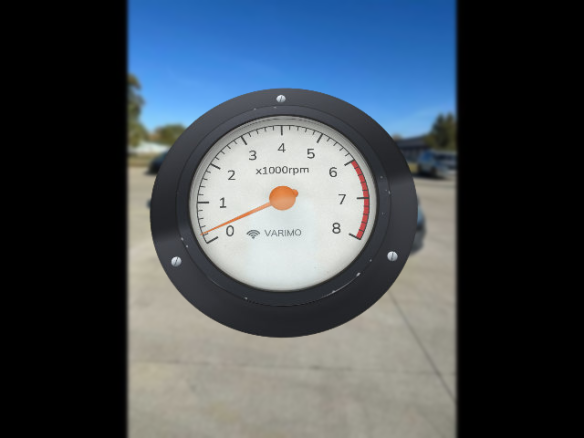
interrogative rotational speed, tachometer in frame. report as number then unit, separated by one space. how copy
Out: 200 rpm
